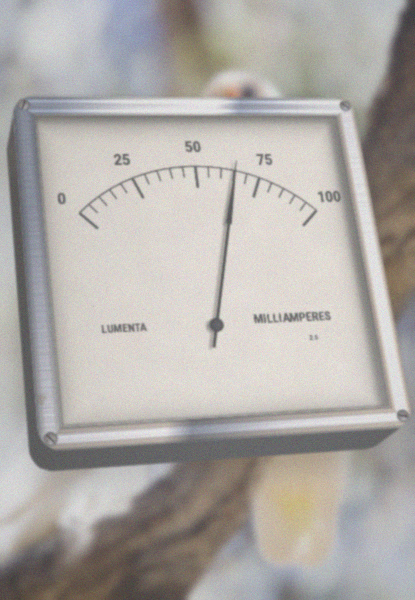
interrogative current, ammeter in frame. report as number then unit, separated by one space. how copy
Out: 65 mA
